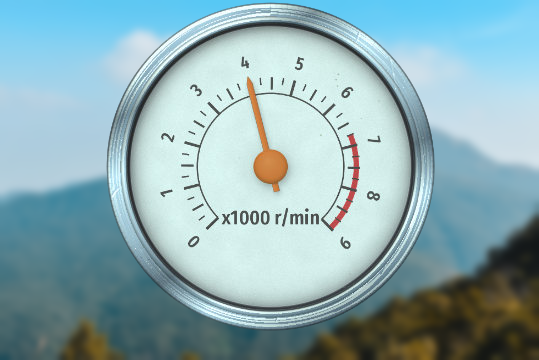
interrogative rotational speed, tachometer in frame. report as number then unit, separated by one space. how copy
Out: 4000 rpm
